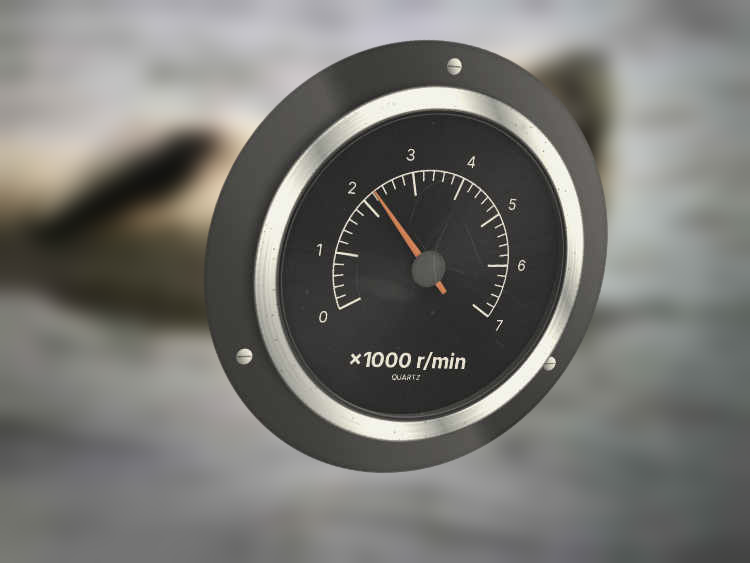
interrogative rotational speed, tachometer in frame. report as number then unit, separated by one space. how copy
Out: 2200 rpm
